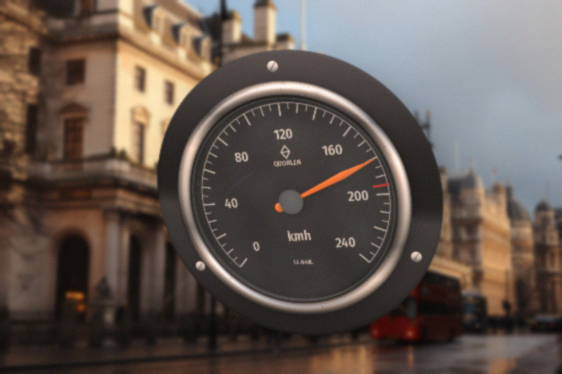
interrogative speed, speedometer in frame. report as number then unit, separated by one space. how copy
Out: 180 km/h
